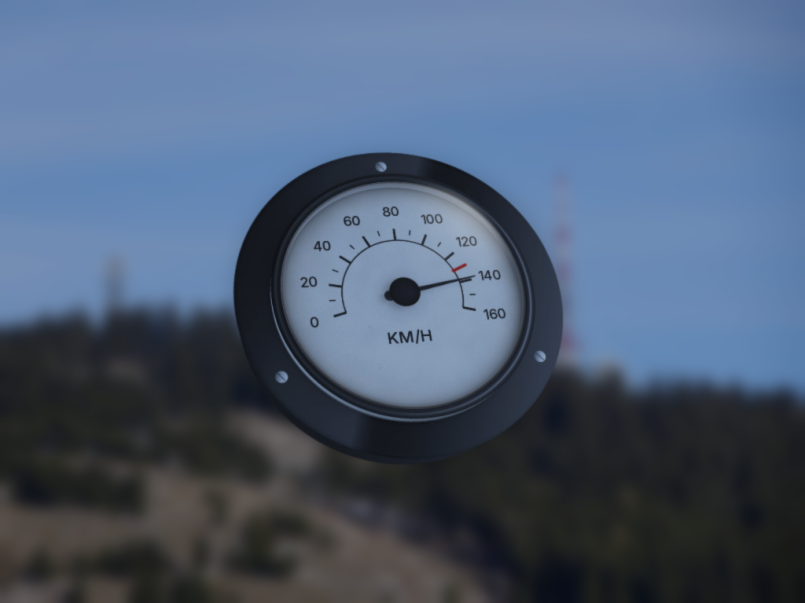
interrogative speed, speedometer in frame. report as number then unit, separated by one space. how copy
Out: 140 km/h
